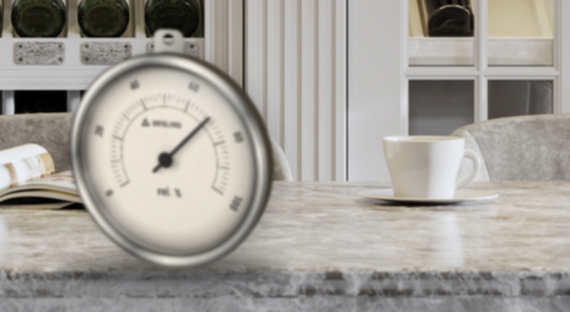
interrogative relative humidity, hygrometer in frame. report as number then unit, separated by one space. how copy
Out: 70 %
